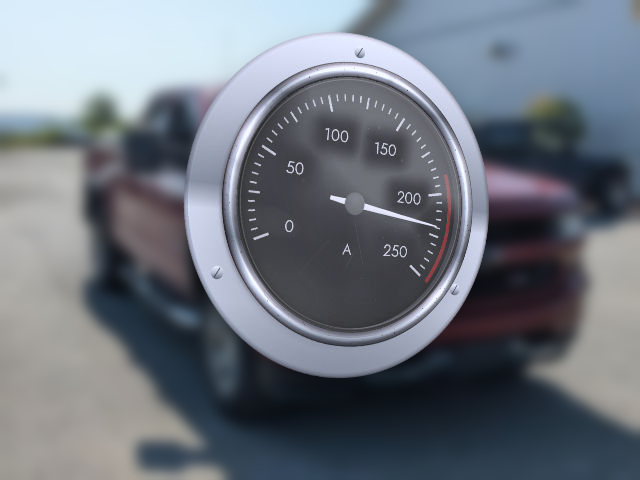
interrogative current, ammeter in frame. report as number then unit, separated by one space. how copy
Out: 220 A
